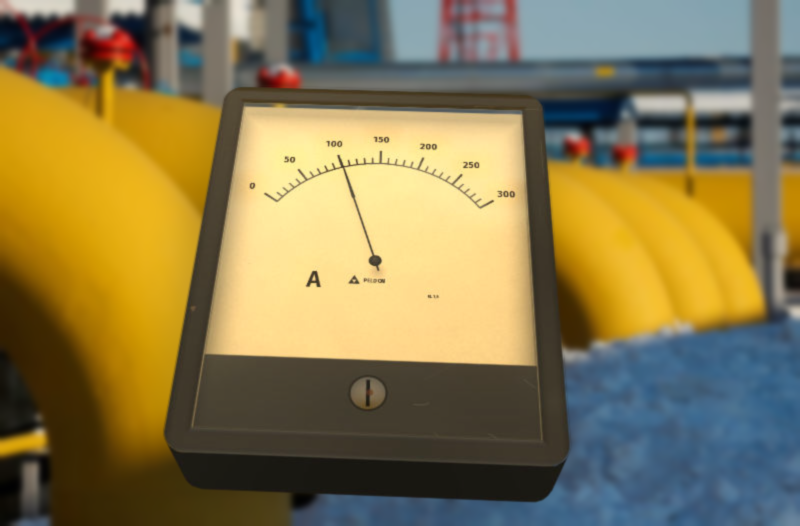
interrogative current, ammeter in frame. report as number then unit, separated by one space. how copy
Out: 100 A
